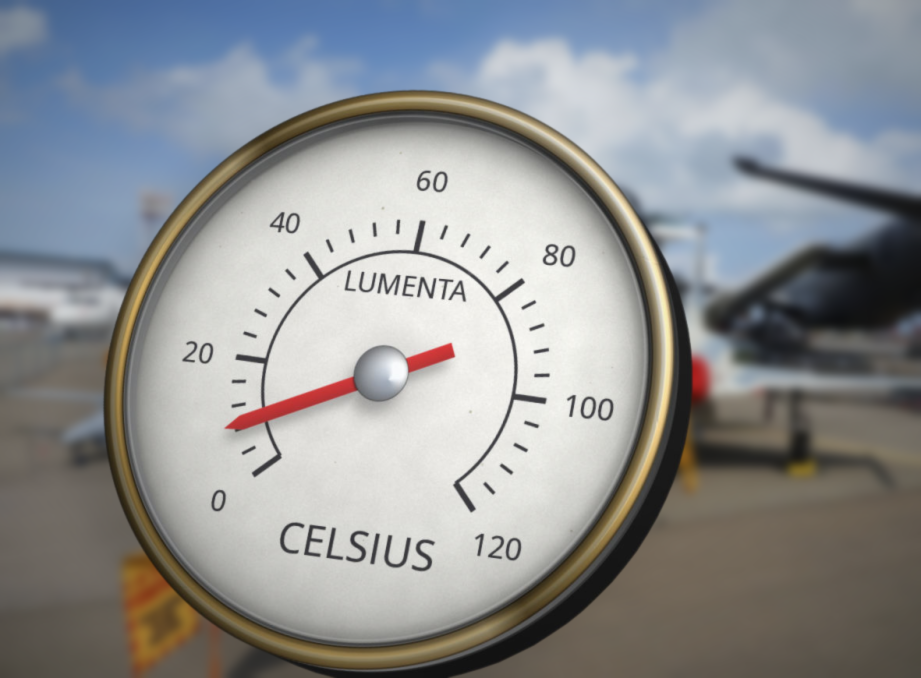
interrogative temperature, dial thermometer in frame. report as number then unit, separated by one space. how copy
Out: 8 °C
